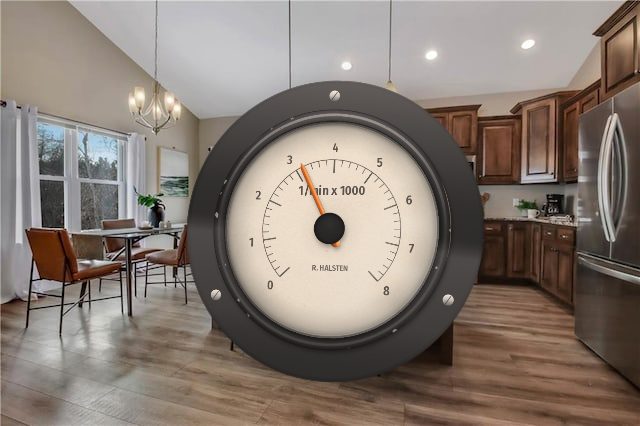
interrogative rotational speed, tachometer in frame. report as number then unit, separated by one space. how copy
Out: 3200 rpm
